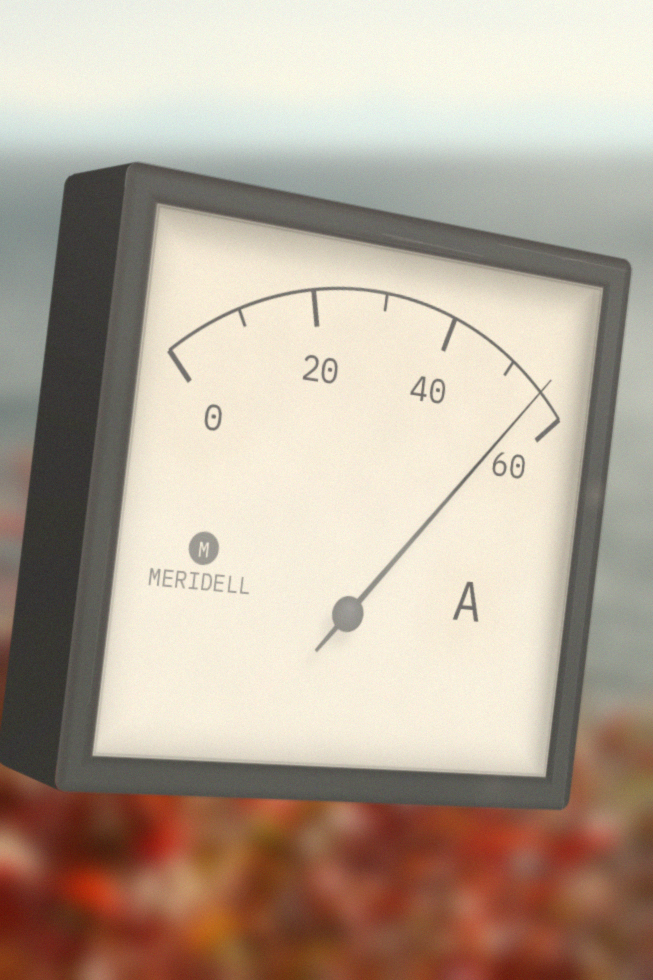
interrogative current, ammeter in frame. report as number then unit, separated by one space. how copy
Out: 55 A
